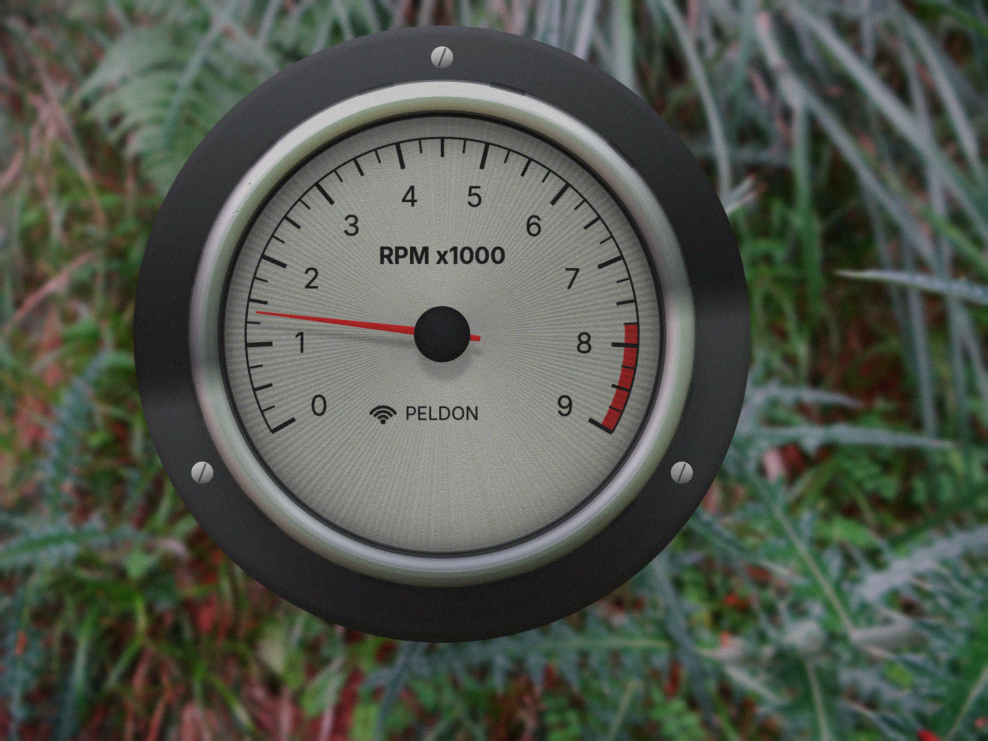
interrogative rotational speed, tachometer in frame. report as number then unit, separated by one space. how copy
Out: 1375 rpm
